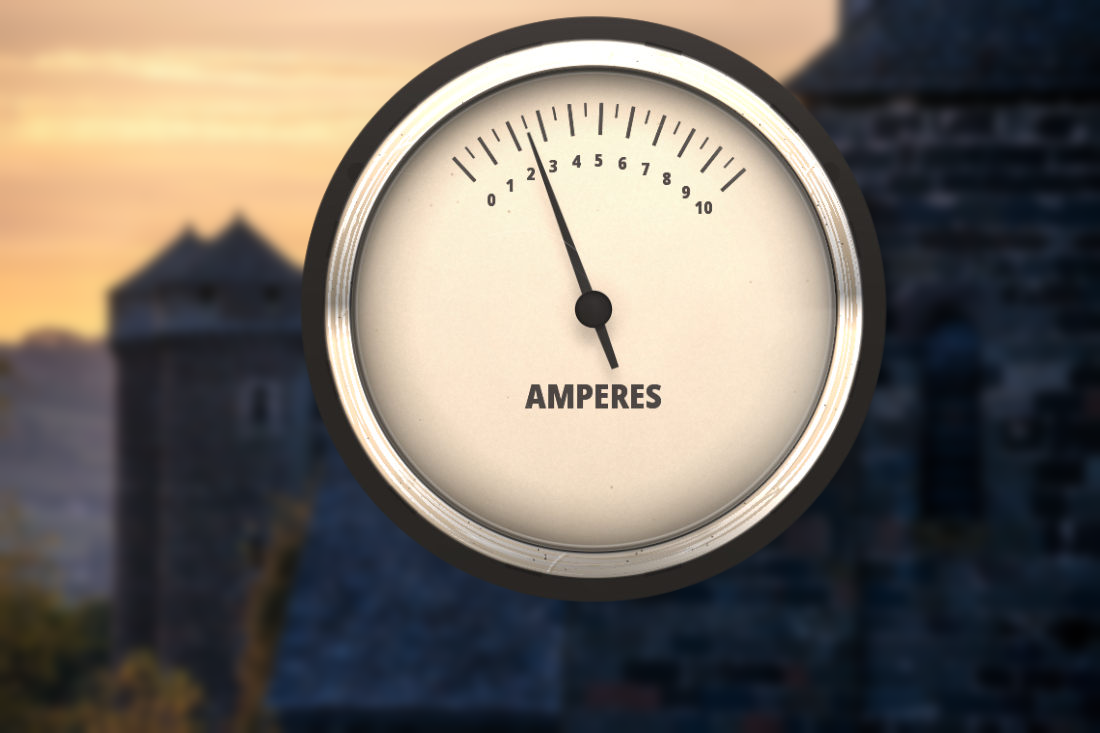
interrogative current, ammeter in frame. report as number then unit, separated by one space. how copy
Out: 2.5 A
